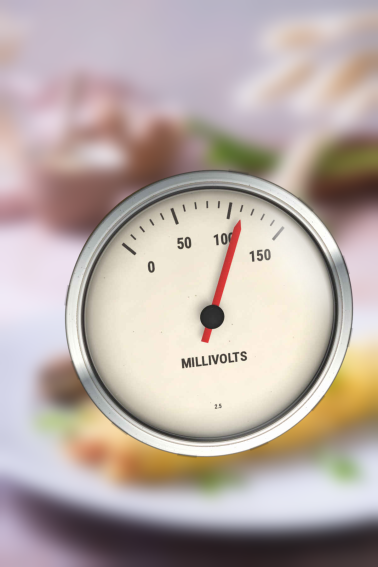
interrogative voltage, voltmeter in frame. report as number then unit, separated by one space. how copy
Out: 110 mV
